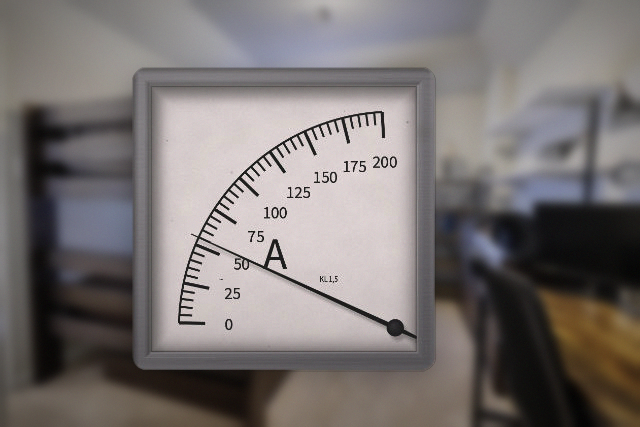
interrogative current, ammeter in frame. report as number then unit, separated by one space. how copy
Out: 55 A
